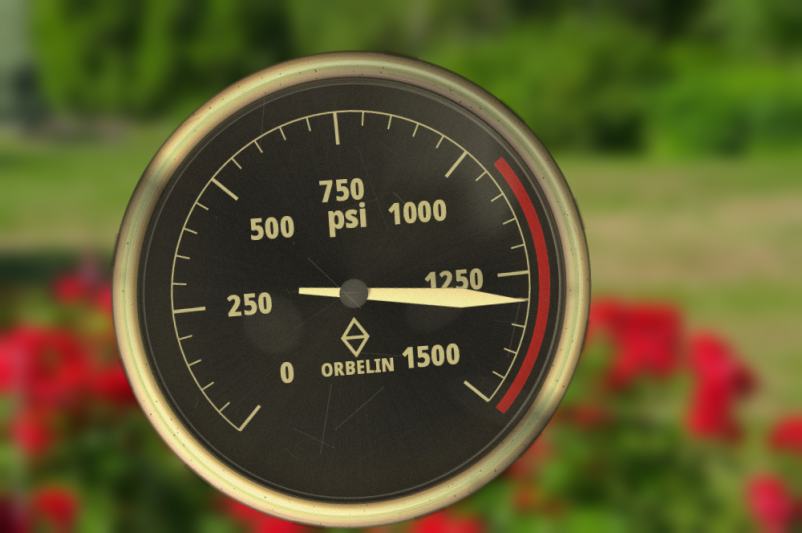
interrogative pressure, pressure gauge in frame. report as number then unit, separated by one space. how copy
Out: 1300 psi
